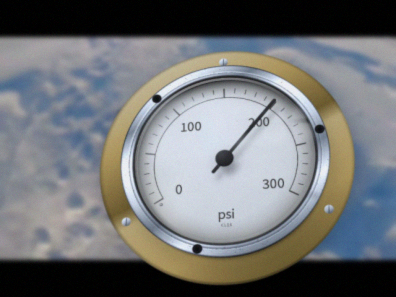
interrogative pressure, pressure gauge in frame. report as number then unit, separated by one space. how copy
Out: 200 psi
